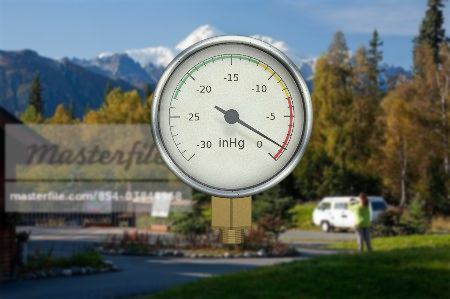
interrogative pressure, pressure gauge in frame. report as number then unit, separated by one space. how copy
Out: -1.5 inHg
